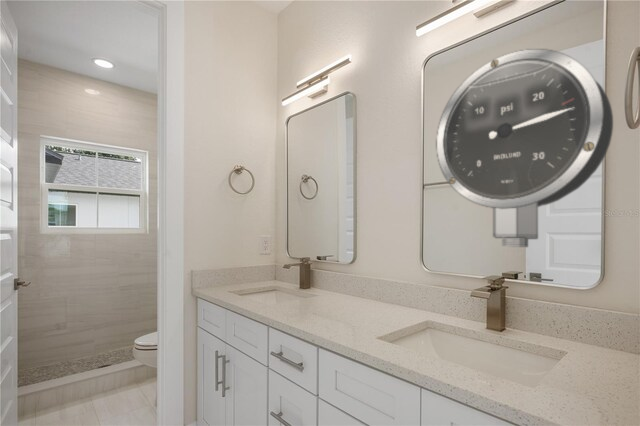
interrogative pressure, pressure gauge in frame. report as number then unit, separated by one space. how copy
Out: 24 psi
